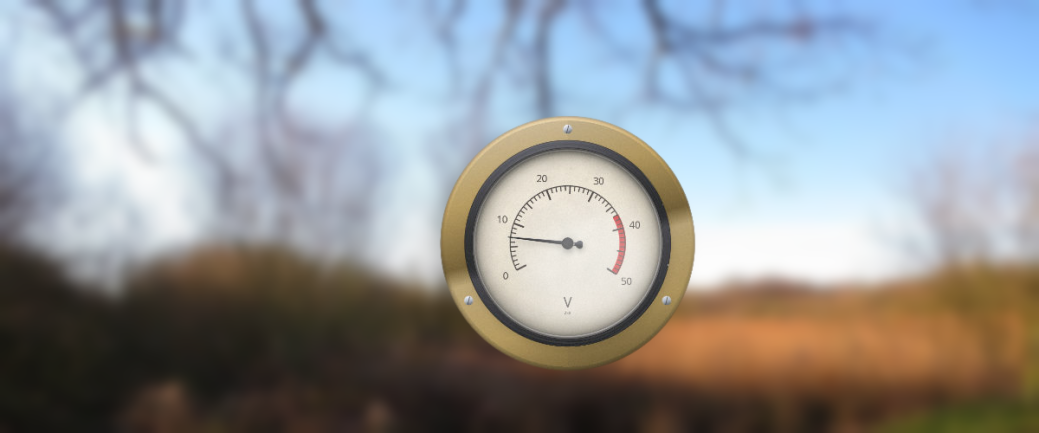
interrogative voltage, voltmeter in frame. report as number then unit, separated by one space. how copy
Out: 7 V
